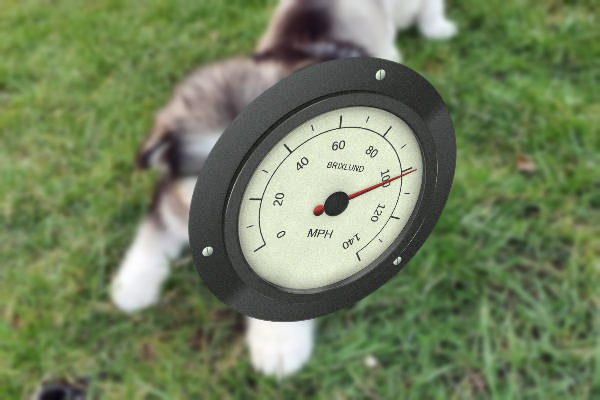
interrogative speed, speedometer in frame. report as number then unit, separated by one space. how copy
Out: 100 mph
